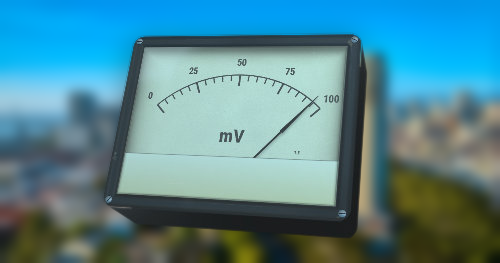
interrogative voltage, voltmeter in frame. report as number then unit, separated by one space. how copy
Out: 95 mV
